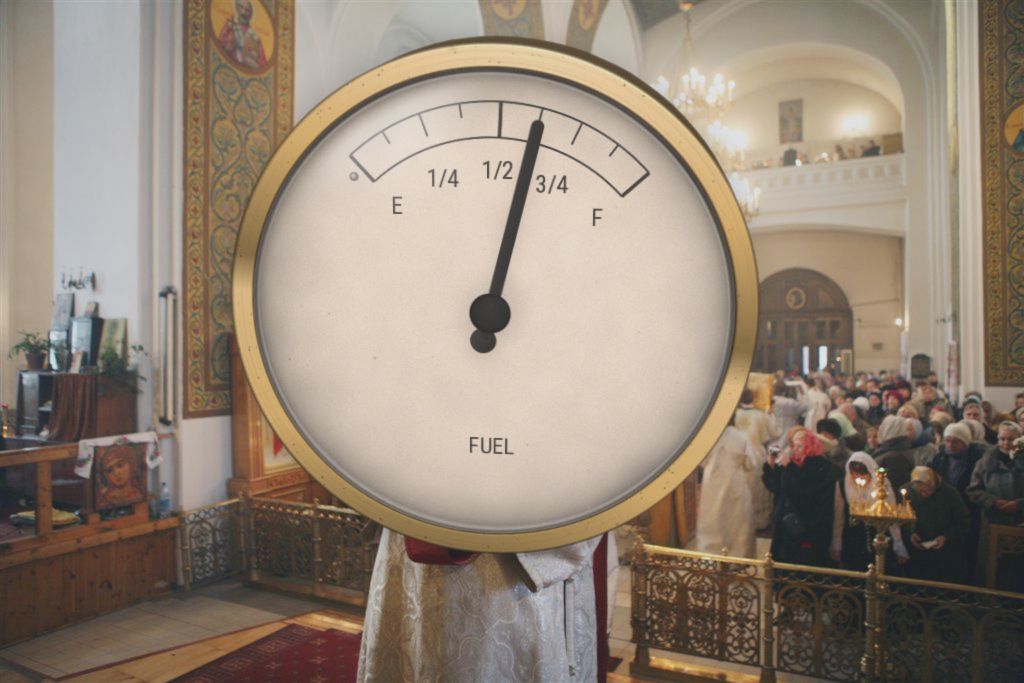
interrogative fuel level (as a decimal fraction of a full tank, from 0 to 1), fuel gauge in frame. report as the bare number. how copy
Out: 0.625
